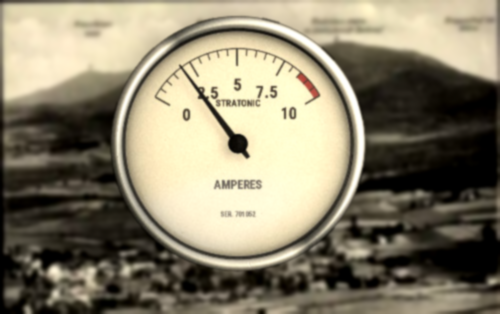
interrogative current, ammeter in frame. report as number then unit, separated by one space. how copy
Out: 2 A
